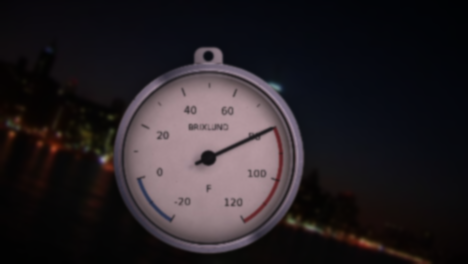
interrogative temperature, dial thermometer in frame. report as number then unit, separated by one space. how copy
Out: 80 °F
